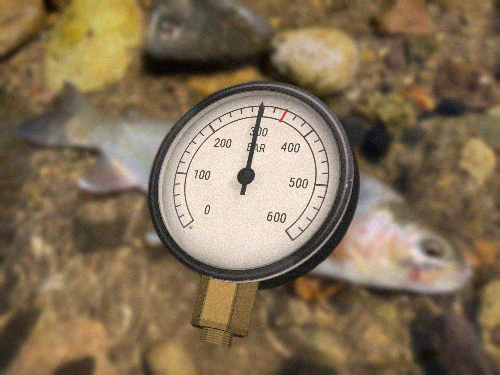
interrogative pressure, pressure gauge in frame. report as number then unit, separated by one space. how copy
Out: 300 bar
